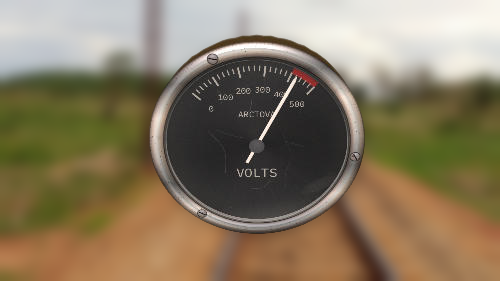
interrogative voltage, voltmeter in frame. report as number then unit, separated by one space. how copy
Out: 420 V
